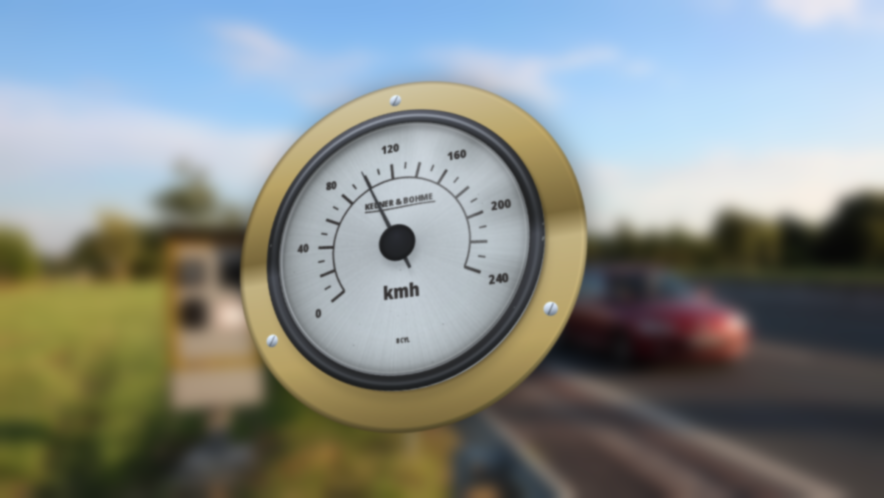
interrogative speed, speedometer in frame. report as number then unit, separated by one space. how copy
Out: 100 km/h
